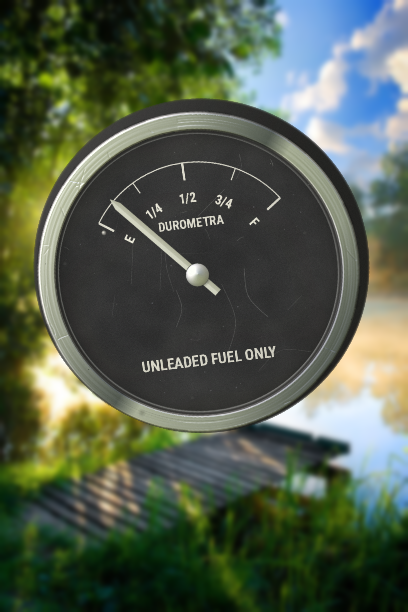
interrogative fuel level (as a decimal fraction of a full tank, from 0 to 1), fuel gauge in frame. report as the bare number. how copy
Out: 0.125
